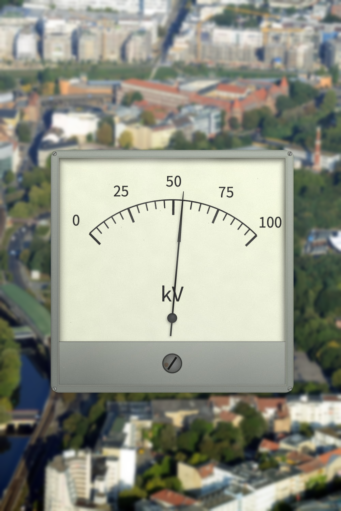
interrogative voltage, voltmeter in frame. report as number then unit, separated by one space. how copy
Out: 55 kV
